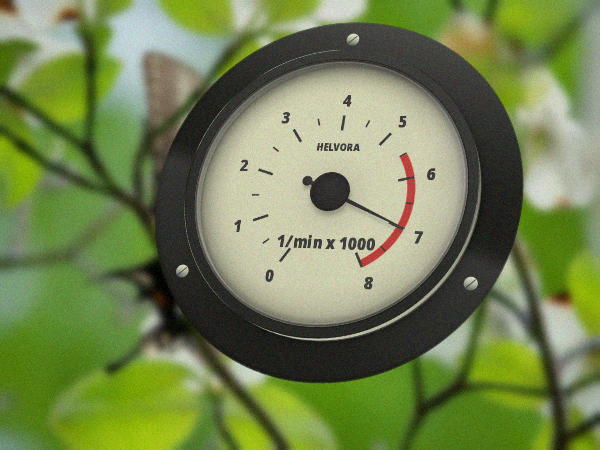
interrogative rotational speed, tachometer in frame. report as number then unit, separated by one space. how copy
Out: 7000 rpm
